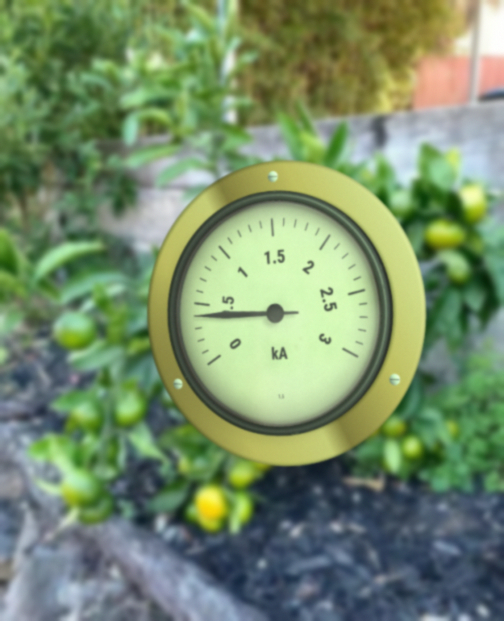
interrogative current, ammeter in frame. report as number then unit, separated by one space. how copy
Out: 0.4 kA
